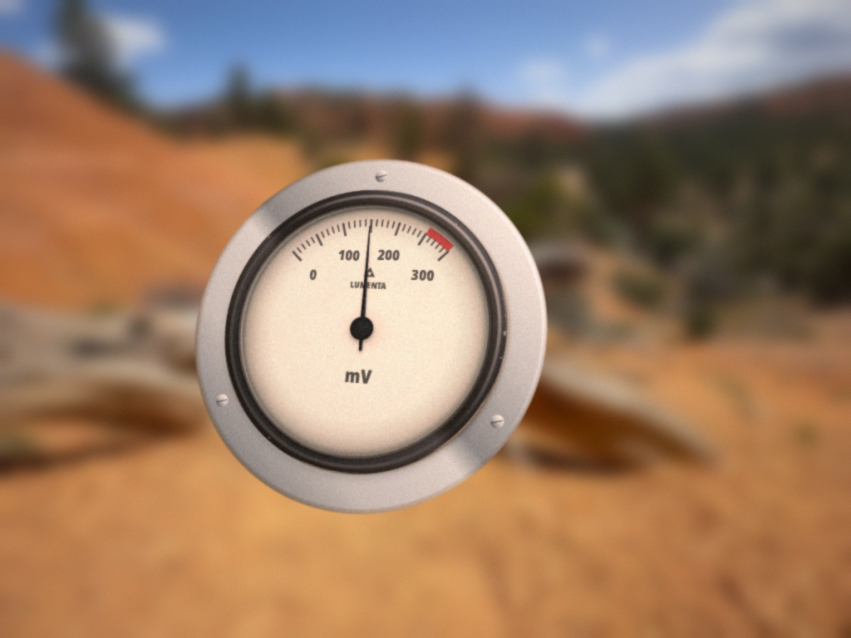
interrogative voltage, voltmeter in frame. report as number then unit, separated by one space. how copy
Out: 150 mV
